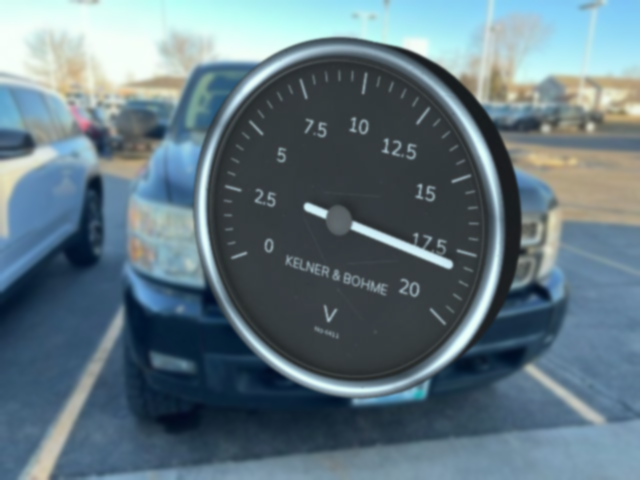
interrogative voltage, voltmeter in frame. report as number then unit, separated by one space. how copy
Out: 18 V
